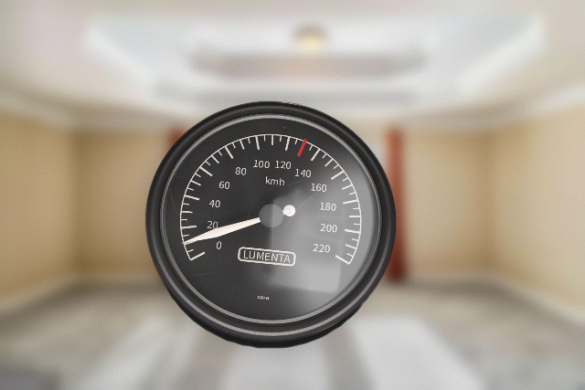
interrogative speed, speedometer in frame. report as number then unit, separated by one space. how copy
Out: 10 km/h
